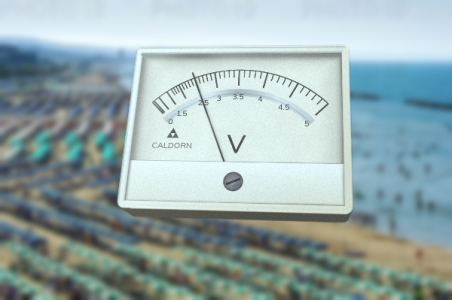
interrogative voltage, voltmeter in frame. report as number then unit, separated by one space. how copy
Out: 2.5 V
